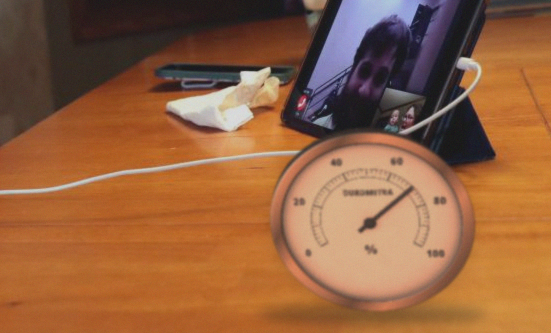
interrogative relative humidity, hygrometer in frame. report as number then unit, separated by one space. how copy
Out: 70 %
